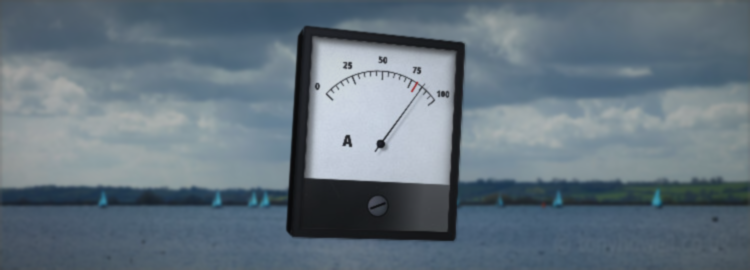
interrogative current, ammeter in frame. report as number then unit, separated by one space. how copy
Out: 85 A
